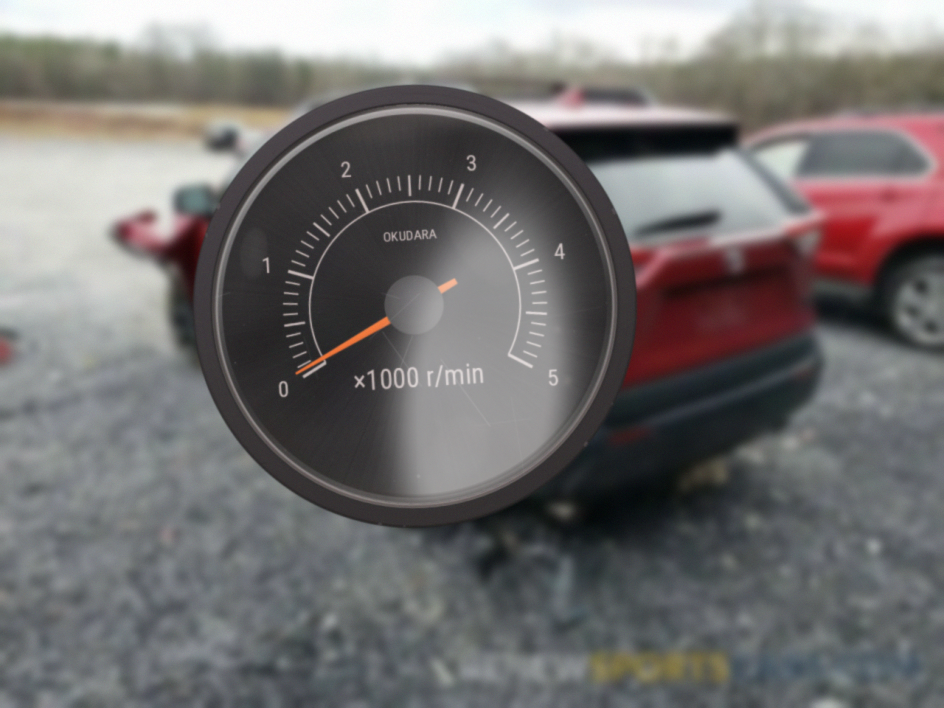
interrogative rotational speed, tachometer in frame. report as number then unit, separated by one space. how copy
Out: 50 rpm
